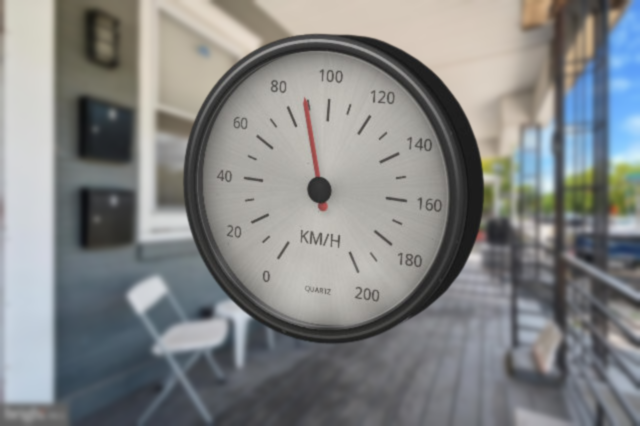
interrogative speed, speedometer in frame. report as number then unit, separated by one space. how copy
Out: 90 km/h
